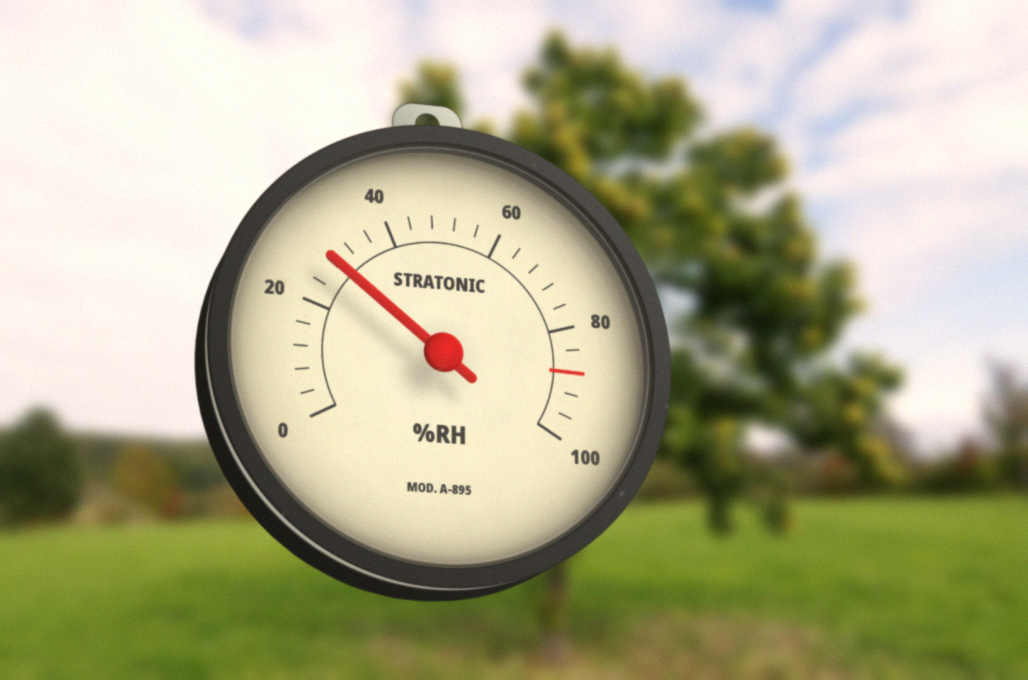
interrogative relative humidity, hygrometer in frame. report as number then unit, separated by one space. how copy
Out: 28 %
